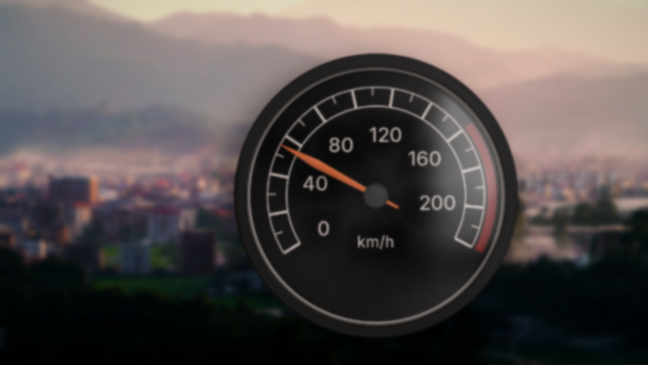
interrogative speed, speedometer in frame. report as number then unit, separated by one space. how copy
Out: 55 km/h
